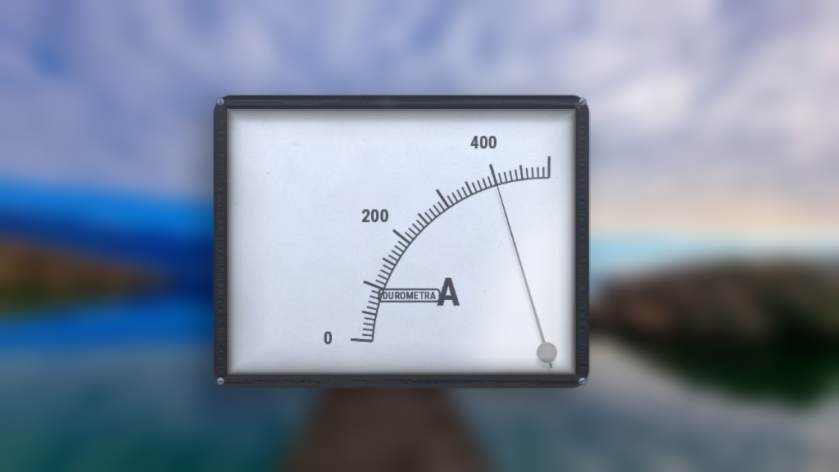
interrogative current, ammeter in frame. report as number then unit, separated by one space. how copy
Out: 400 A
